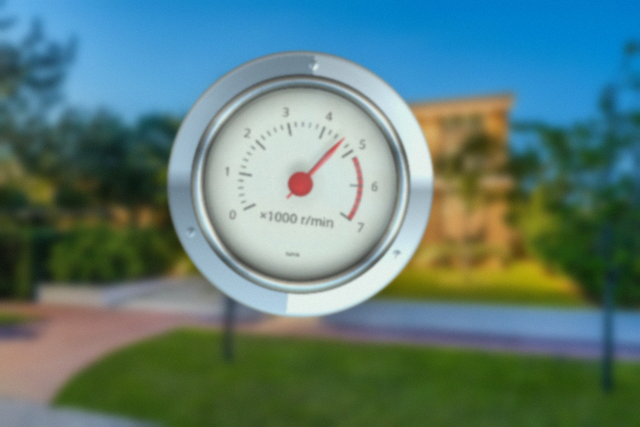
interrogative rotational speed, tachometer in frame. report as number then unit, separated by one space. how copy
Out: 4600 rpm
